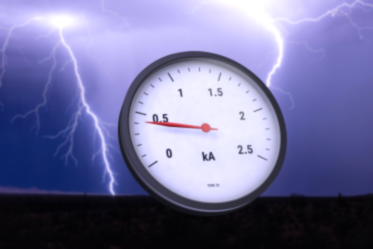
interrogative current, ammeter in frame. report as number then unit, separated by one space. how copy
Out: 0.4 kA
